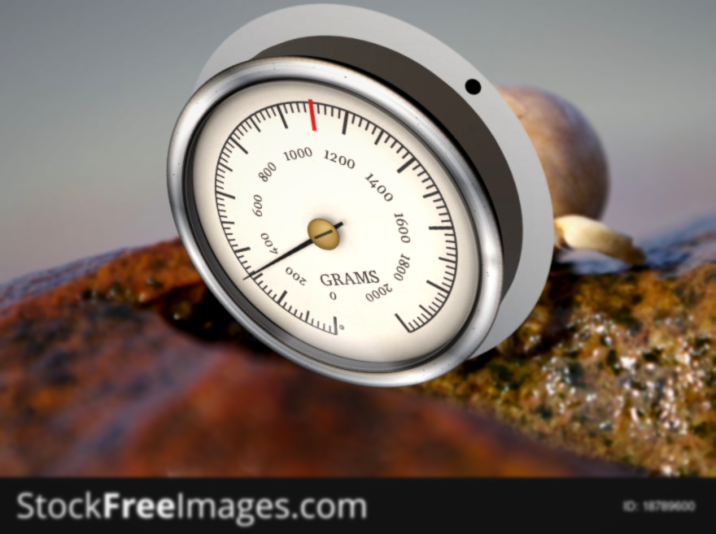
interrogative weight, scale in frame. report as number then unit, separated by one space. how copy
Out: 320 g
